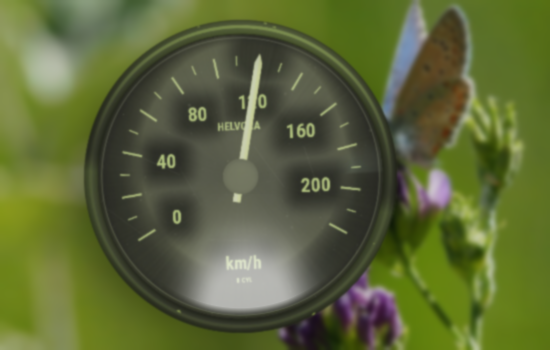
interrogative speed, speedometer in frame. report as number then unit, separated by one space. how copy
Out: 120 km/h
